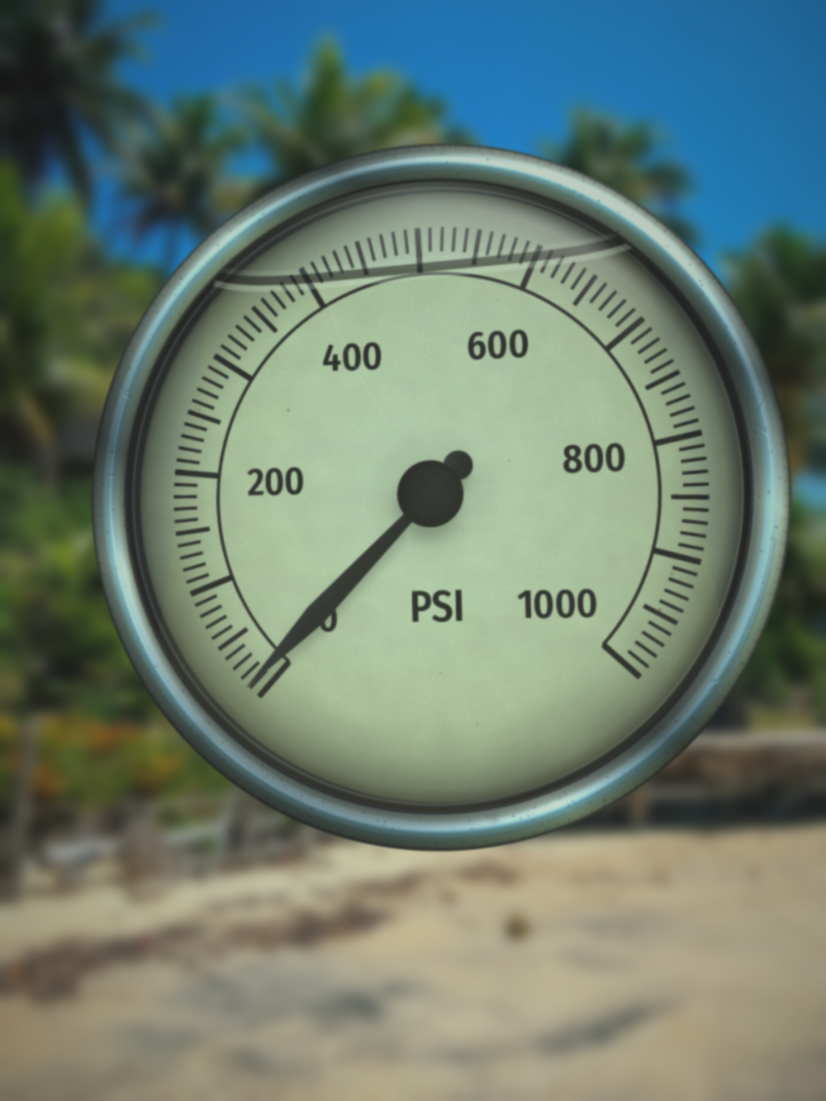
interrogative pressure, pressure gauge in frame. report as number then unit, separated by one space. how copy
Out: 10 psi
